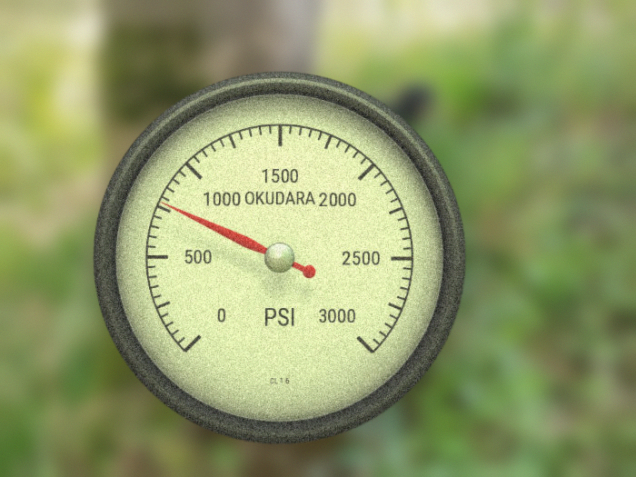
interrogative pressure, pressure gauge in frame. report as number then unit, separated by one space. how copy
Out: 775 psi
